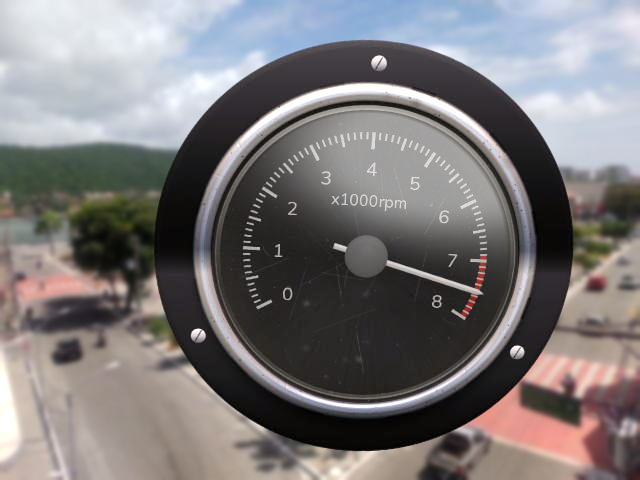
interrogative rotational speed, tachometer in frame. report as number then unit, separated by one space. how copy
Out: 7500 rpm
